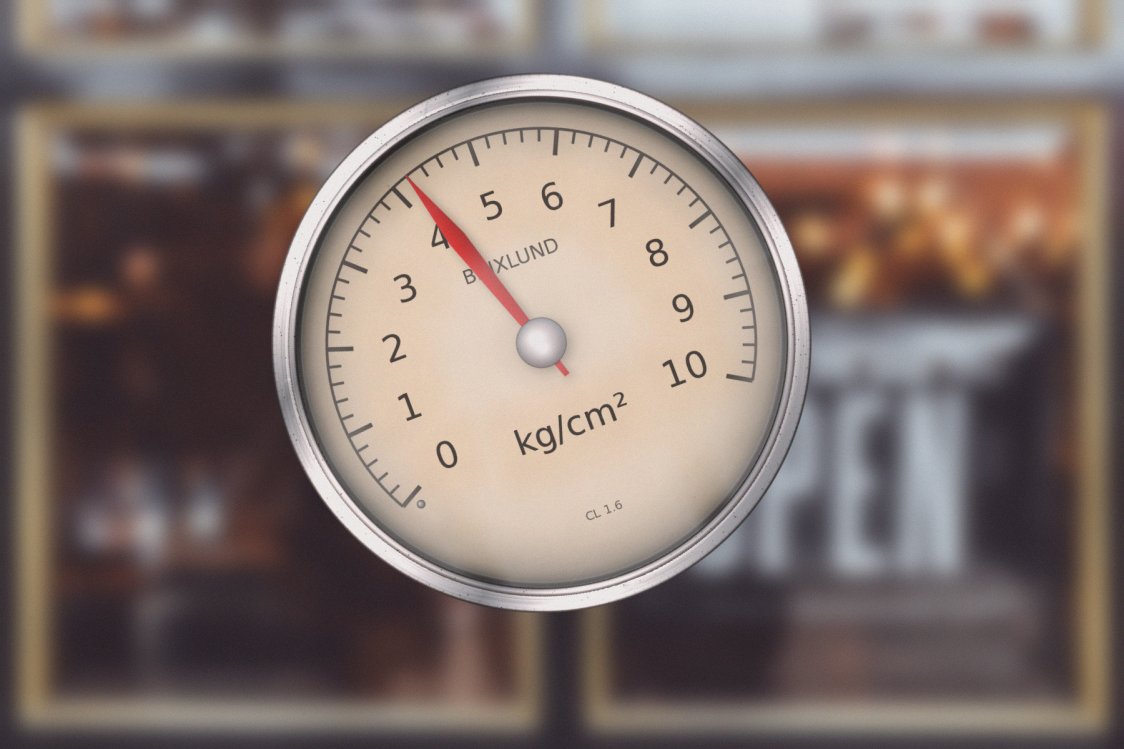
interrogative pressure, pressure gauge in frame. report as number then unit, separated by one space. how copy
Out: 4.2 kg/cm²
